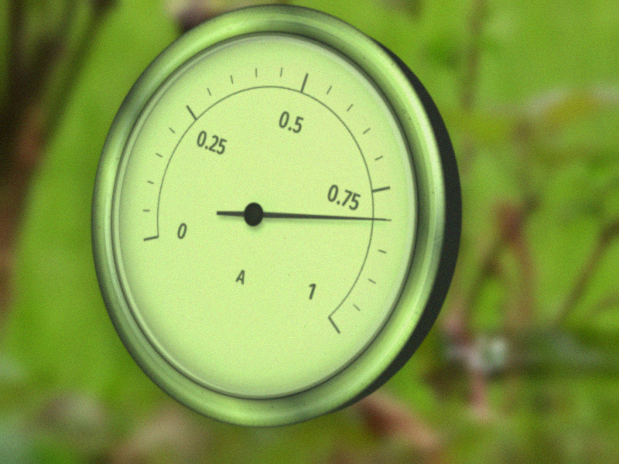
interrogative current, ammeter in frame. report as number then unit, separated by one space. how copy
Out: 0.8 A
